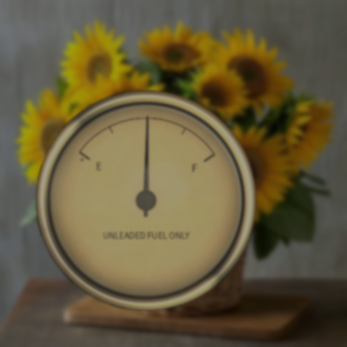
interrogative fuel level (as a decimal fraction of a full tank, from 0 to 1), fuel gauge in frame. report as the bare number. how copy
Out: 0.5
